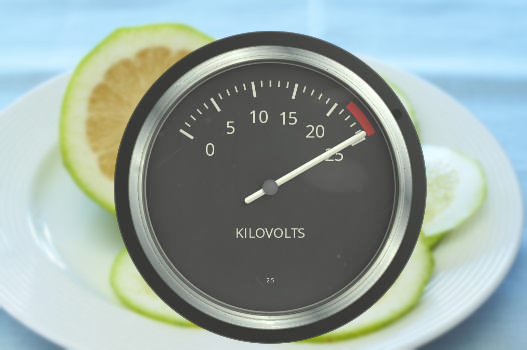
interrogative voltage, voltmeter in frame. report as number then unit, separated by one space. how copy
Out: 24.5 kV
